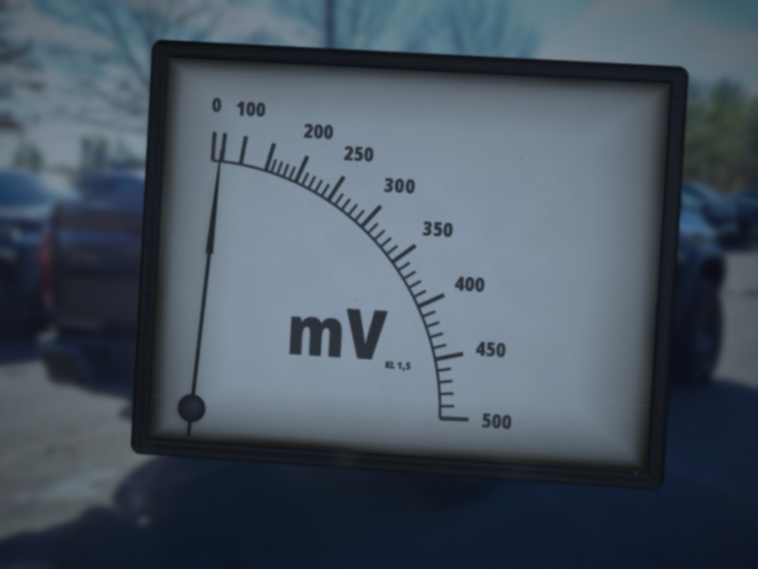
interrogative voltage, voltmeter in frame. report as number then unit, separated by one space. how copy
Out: 50 mV
